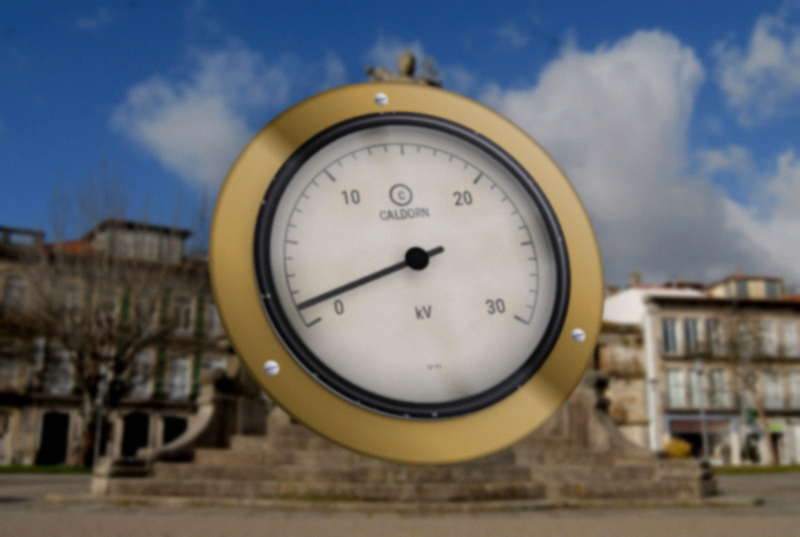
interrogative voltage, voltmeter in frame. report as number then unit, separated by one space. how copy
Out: 1 kV
